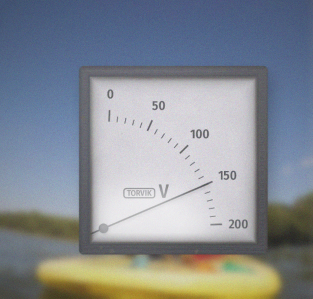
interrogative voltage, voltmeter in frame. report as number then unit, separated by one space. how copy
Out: 150 V
